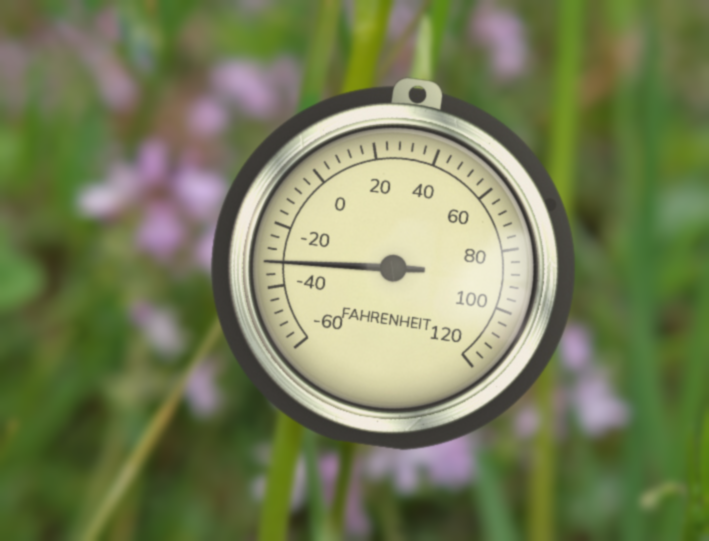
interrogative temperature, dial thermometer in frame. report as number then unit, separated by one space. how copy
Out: -32 °F
